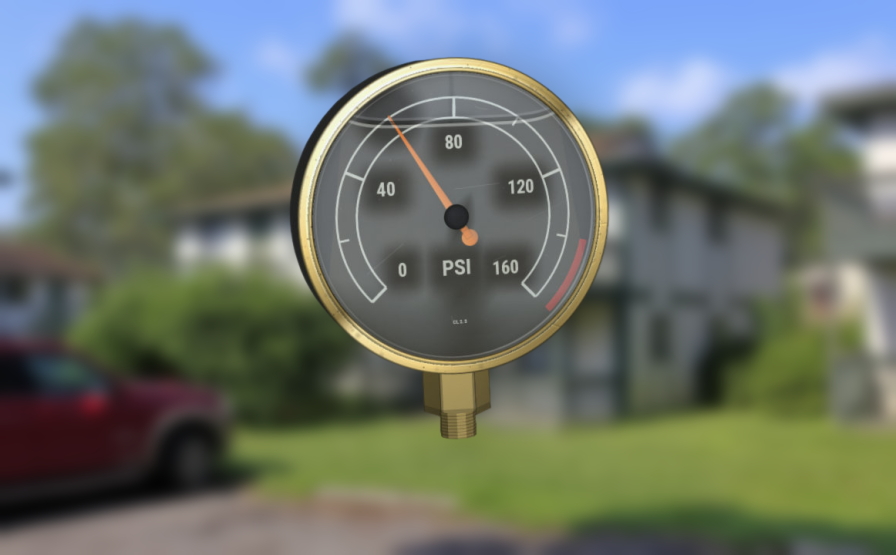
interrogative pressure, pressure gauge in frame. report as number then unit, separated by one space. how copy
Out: 60 psi
